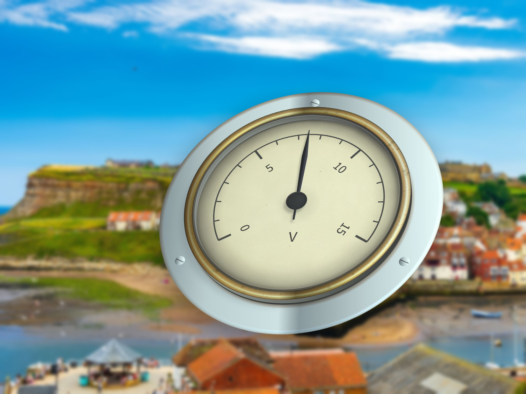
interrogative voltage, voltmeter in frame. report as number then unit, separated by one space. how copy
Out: 7.5 V
